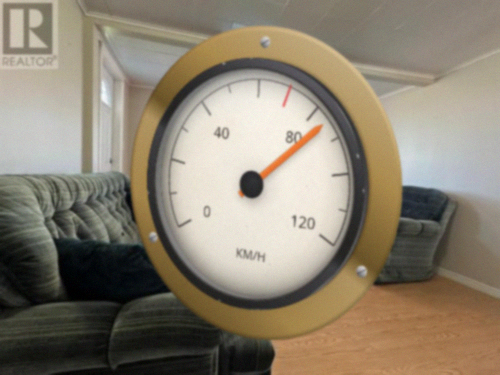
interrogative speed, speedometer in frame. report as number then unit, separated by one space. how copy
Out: 85 km/h
